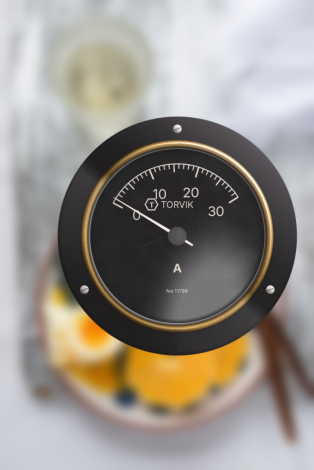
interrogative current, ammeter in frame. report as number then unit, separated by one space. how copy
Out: 1 A
